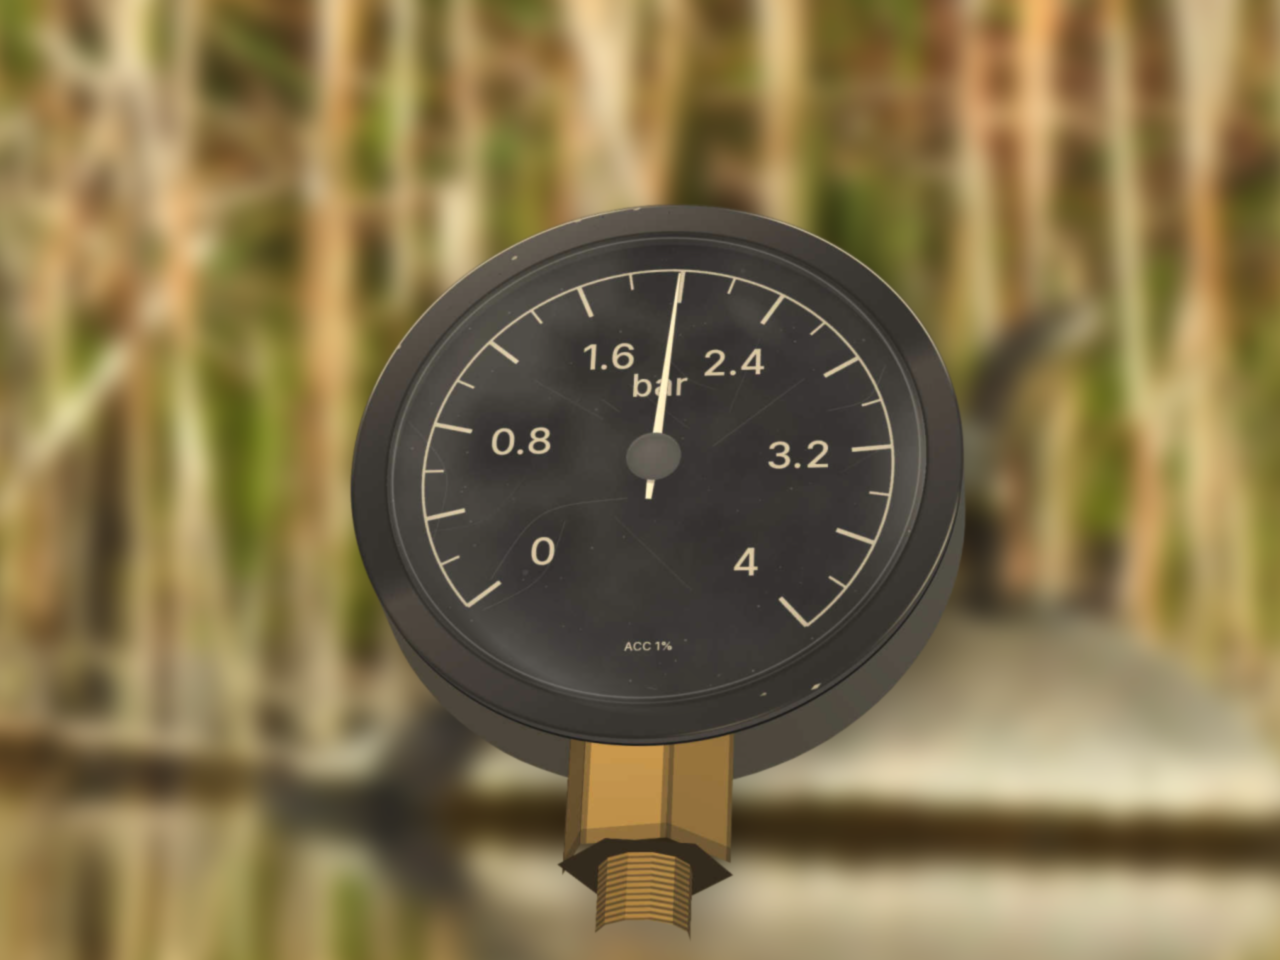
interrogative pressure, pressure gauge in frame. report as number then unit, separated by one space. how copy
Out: 2 bar
